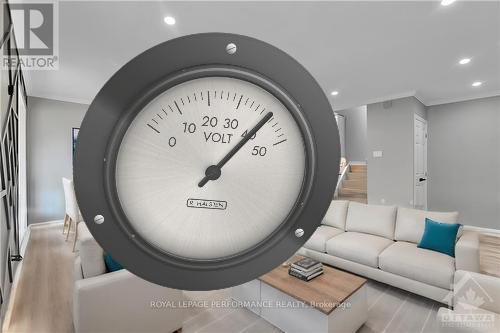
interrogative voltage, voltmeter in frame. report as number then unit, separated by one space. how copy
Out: 40 V
